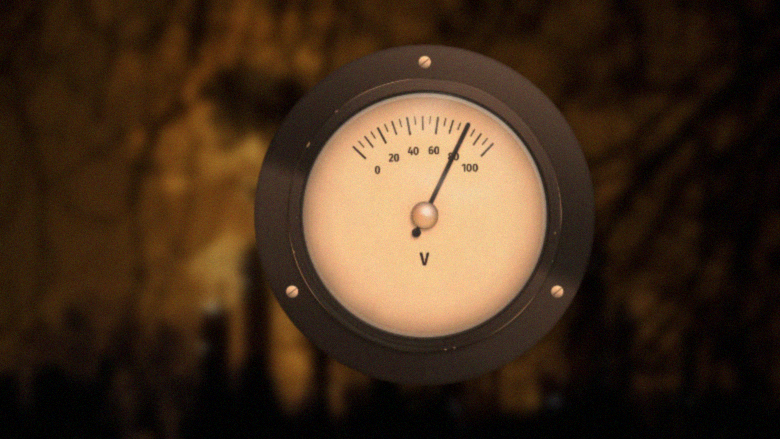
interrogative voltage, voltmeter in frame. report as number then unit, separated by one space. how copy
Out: 80 V
